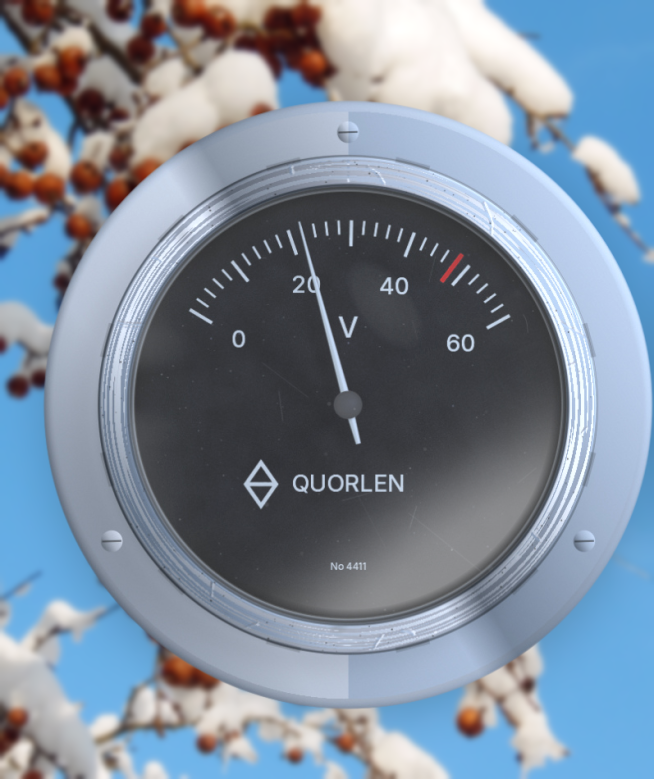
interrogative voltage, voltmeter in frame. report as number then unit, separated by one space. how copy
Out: 22 V
